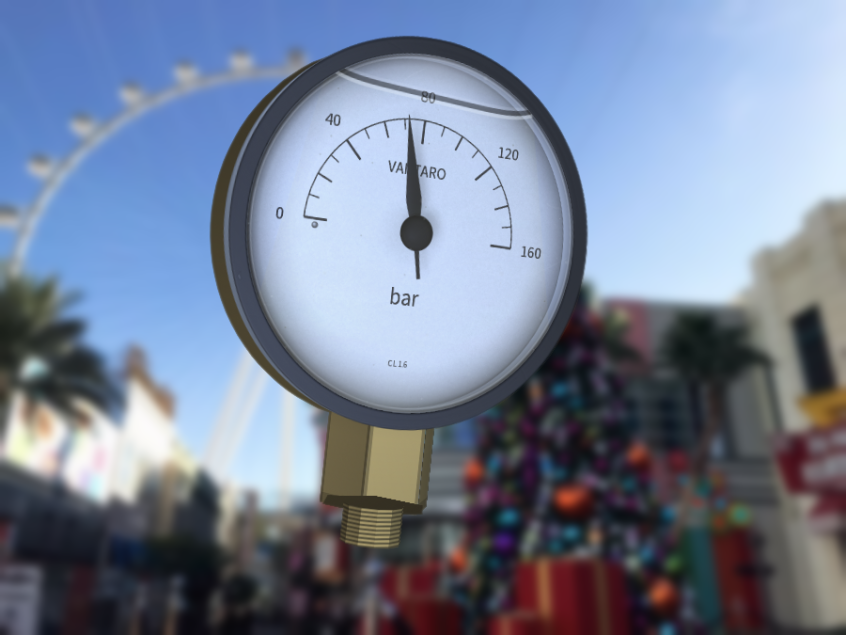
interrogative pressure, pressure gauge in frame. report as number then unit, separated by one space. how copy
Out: 70 bar
